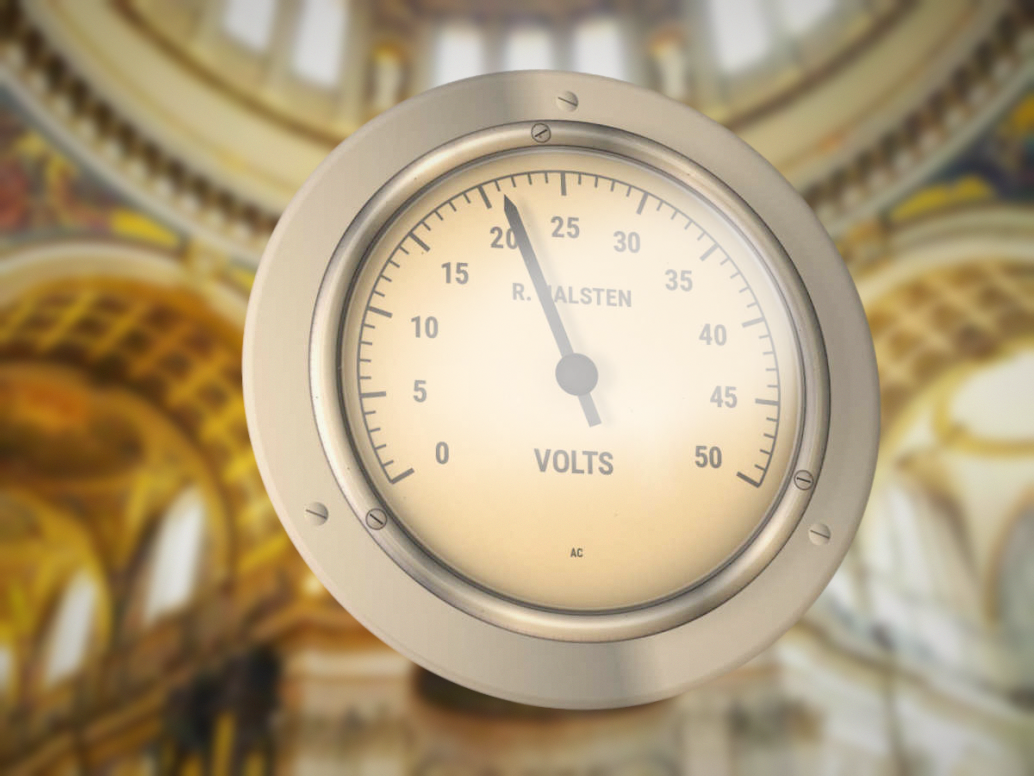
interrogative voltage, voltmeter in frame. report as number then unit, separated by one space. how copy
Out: 21 V
